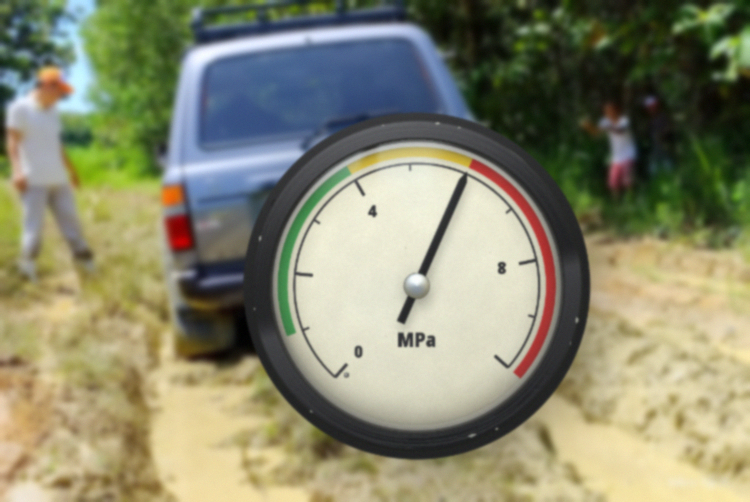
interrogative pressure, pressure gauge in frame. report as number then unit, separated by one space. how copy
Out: 6 MPa
